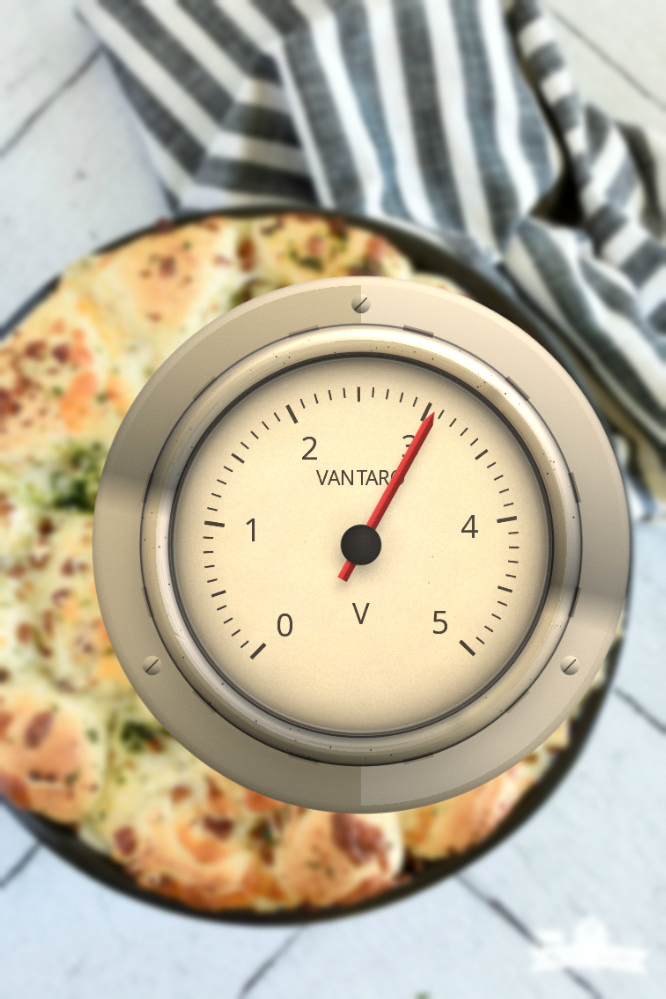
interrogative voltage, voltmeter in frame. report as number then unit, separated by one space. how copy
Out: 3.05 V
